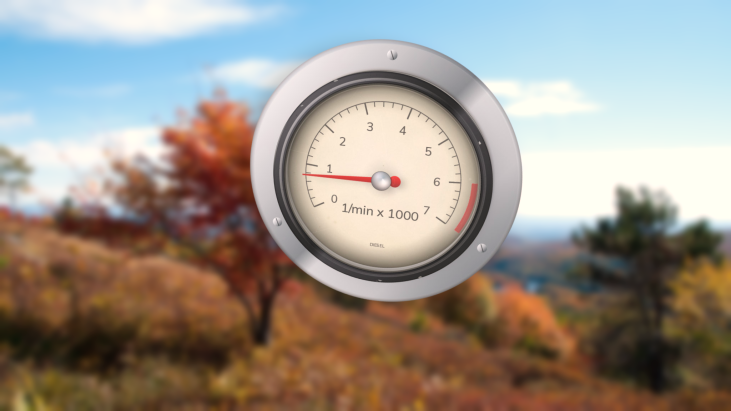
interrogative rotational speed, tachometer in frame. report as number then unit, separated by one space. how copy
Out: 800 rpm
